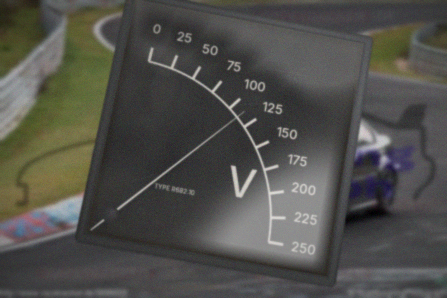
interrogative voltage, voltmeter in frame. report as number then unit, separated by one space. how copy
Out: 112.5 V
